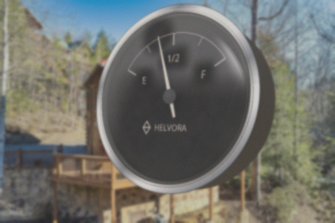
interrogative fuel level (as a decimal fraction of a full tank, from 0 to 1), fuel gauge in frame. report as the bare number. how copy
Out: 0.375
